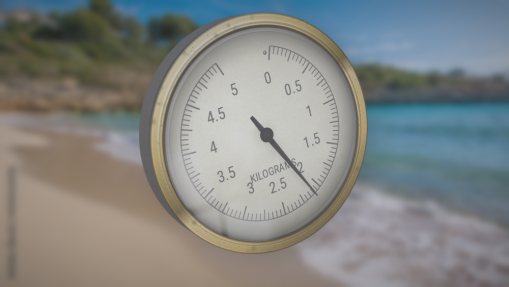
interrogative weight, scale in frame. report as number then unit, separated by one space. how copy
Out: 2.1 kg
